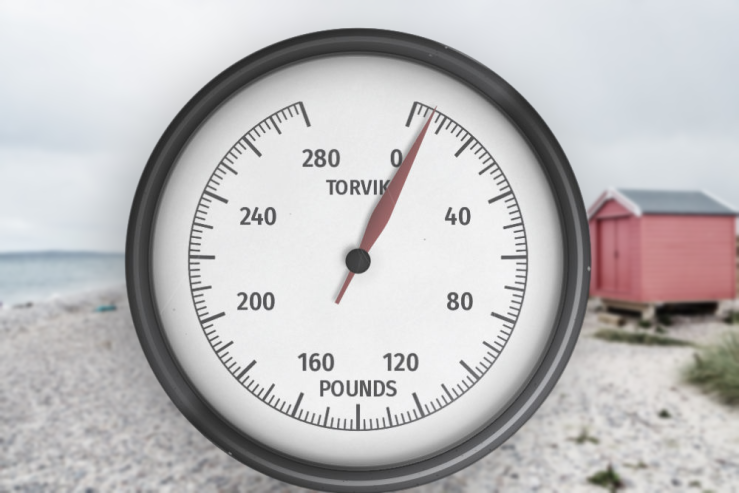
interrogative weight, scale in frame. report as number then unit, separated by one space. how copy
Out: 6 lb
